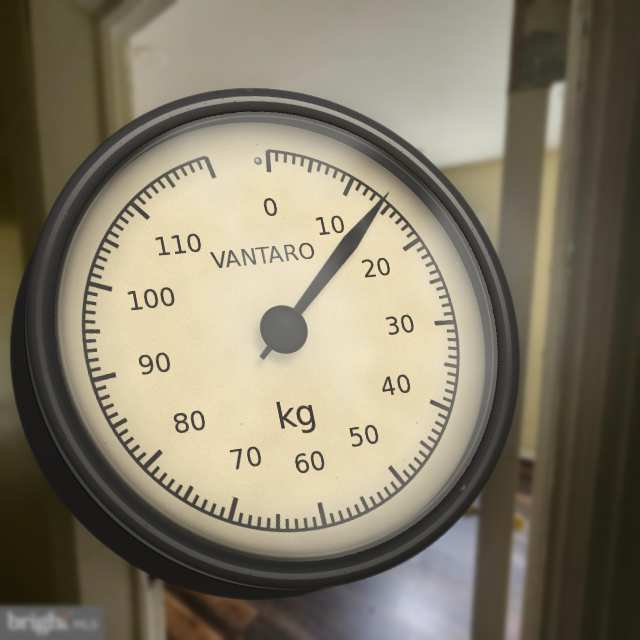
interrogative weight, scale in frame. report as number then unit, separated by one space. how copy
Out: 14 kg
